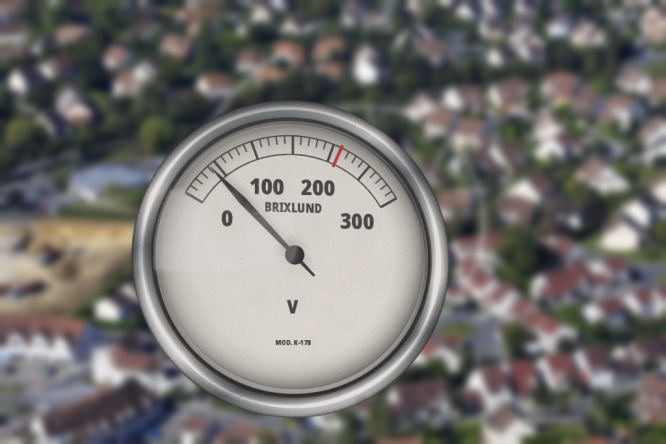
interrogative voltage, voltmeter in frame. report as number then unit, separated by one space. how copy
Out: 40 V
